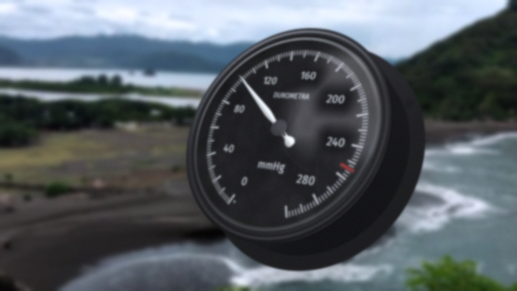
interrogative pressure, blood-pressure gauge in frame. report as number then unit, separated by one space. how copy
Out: 100 mmHg
